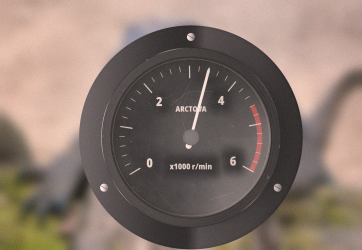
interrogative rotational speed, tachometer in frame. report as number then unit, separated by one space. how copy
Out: 3400 rpm
